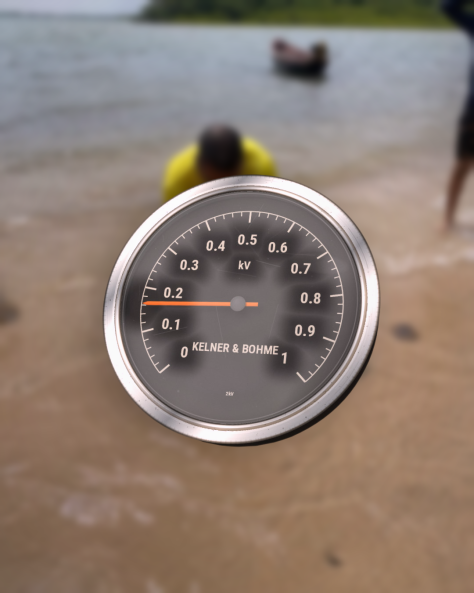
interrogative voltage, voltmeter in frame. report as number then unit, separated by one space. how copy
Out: 0.16 kV
